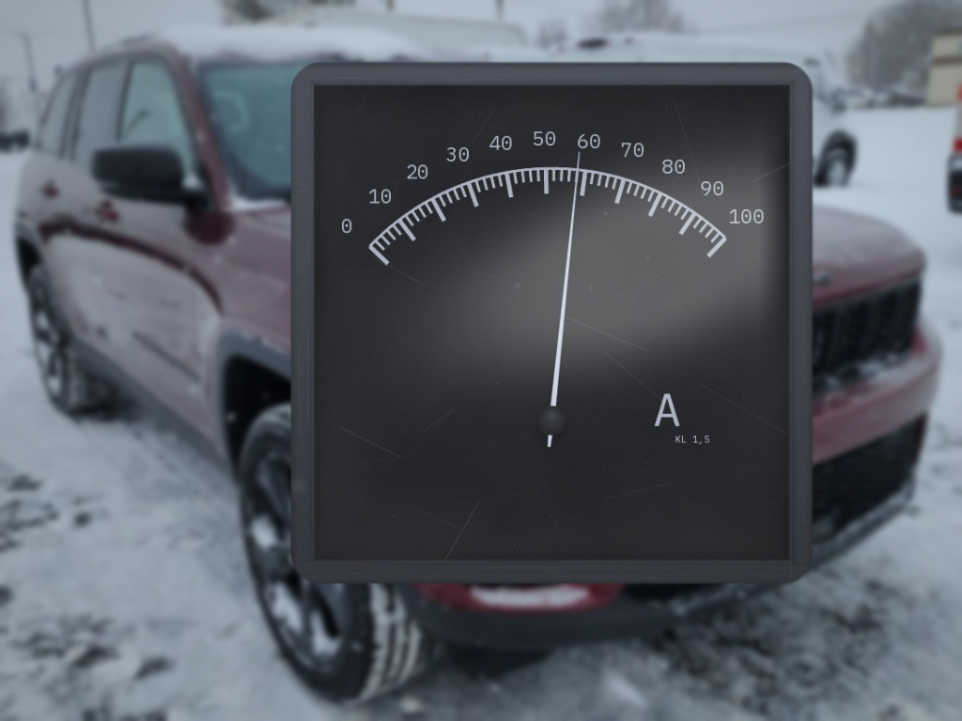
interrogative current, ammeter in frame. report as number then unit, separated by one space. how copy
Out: 58 A
